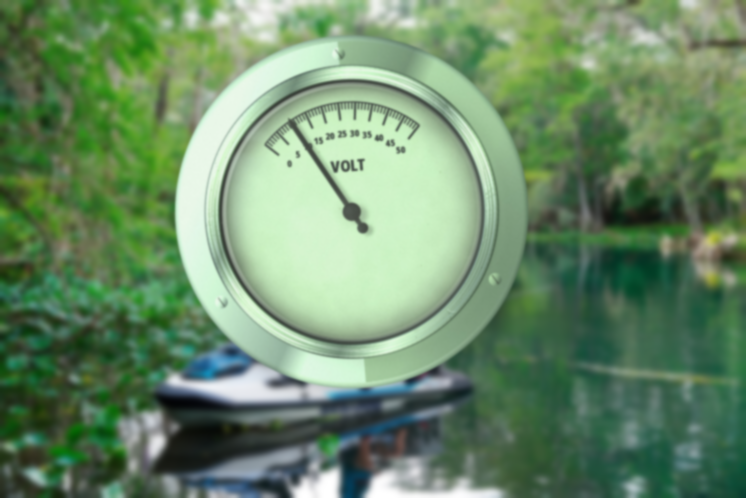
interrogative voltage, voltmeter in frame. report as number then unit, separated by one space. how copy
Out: 10 V
